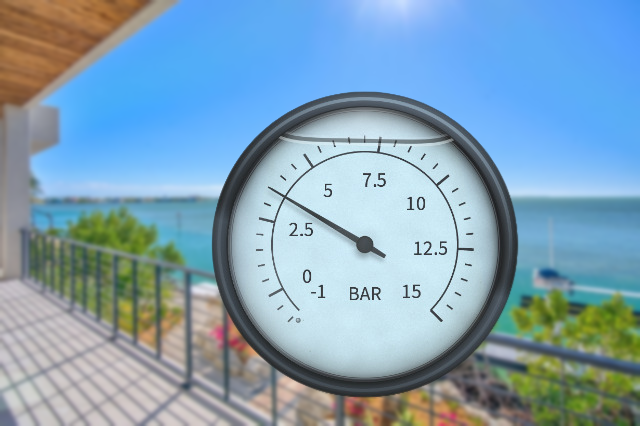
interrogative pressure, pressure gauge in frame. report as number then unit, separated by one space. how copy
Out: 3.5 bar
